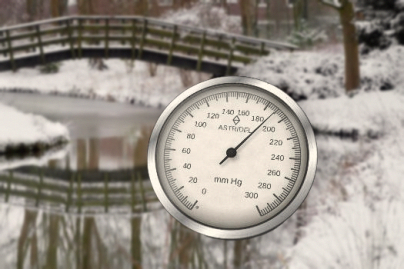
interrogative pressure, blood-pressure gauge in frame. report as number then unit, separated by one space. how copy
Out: 190 mmHg
